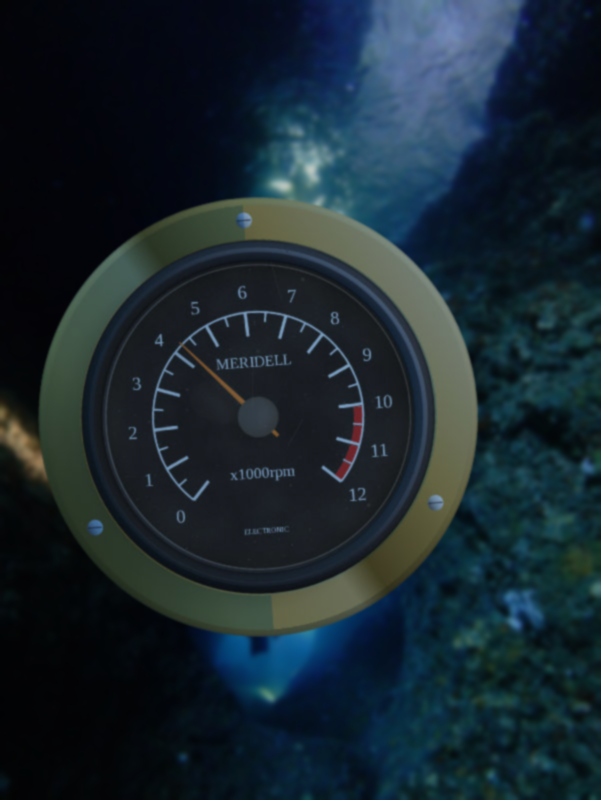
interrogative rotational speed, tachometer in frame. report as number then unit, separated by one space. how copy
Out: 4250 rpm
